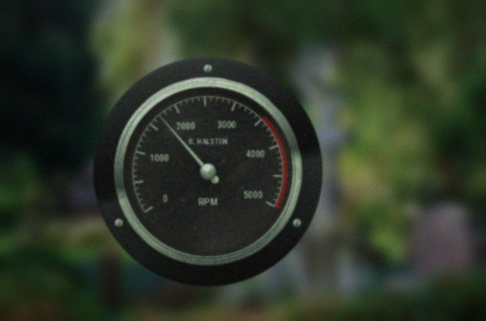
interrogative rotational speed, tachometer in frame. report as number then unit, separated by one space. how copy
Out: 1700 rpm
